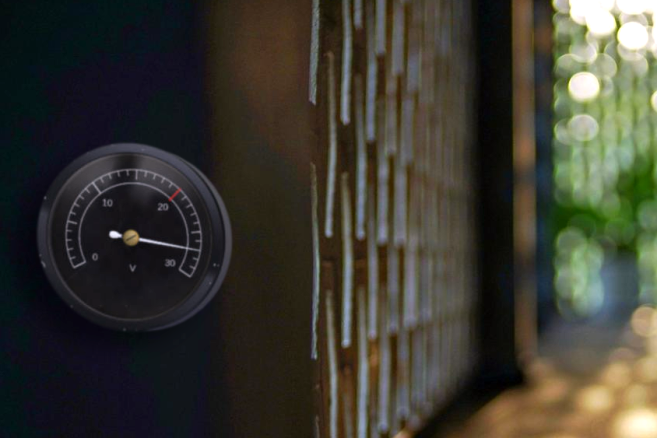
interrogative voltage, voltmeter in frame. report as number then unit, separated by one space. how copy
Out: 27 V
